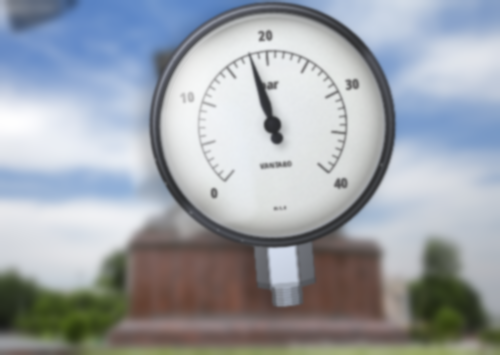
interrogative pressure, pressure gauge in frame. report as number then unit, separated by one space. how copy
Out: 18 bar
